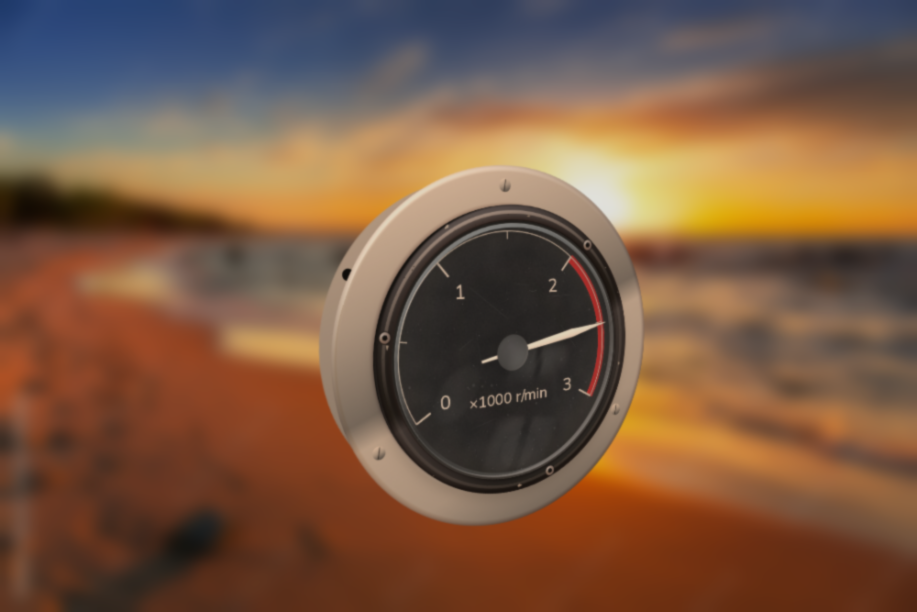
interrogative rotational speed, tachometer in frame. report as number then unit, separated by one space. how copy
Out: 2500 rpm
